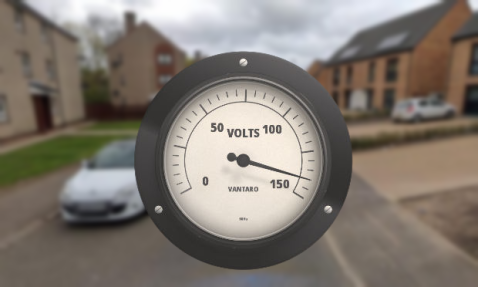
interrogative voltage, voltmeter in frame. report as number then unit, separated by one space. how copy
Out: 140 V
